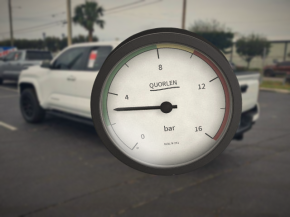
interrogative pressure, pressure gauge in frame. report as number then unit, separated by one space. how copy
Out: 3 bar
